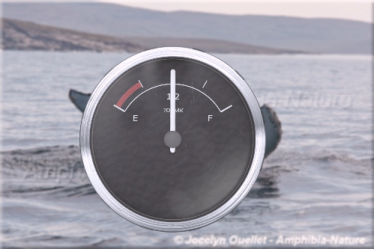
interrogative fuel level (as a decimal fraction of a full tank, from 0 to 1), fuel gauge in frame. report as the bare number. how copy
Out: 0.5
